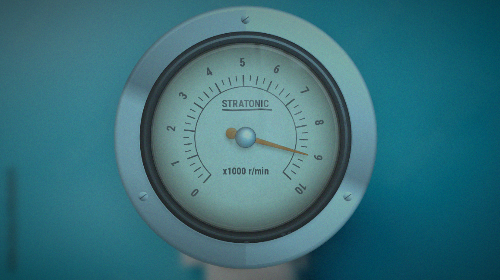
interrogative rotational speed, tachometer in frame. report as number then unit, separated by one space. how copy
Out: 9000 rpm
